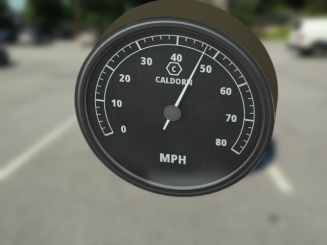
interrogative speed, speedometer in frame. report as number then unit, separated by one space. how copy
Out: 47 mph
